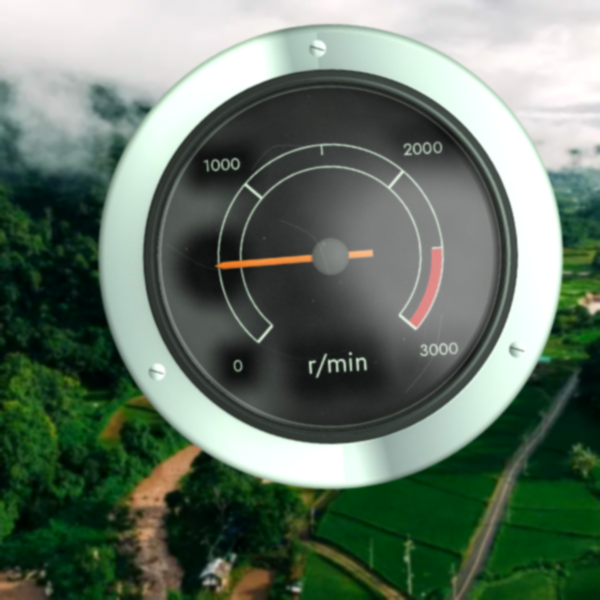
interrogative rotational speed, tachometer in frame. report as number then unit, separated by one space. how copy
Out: 500 rpm
